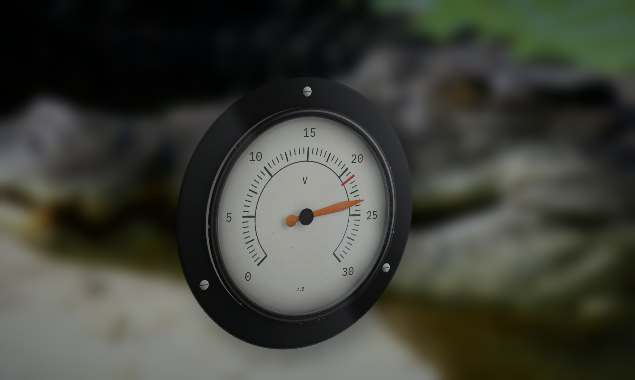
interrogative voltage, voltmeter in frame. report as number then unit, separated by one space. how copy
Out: 23.5 V
